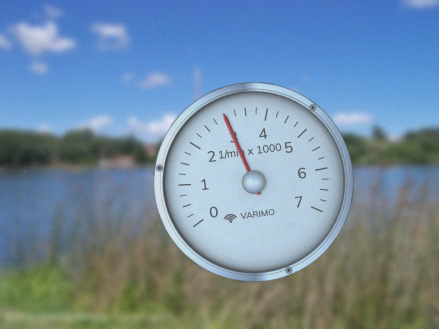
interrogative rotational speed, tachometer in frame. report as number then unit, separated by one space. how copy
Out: 3000 rpm
